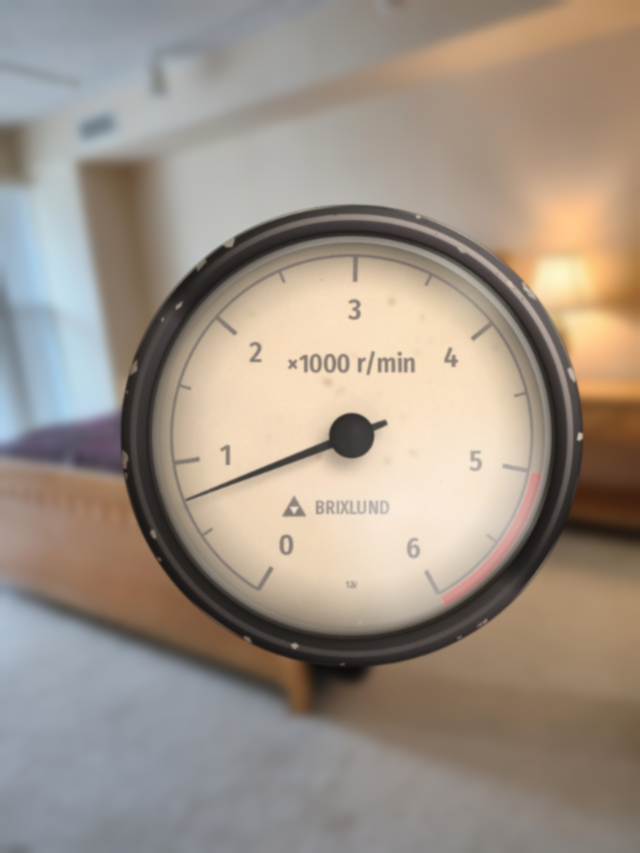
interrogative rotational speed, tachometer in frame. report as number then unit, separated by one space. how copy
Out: 750 rpm
